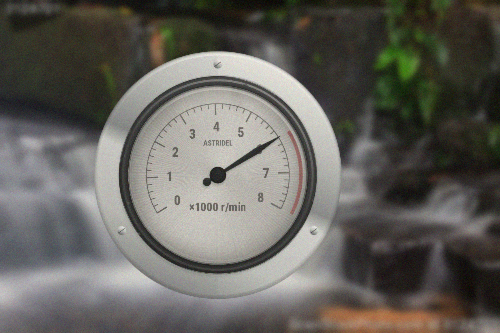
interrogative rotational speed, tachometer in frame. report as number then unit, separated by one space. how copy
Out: 6000 rpm
